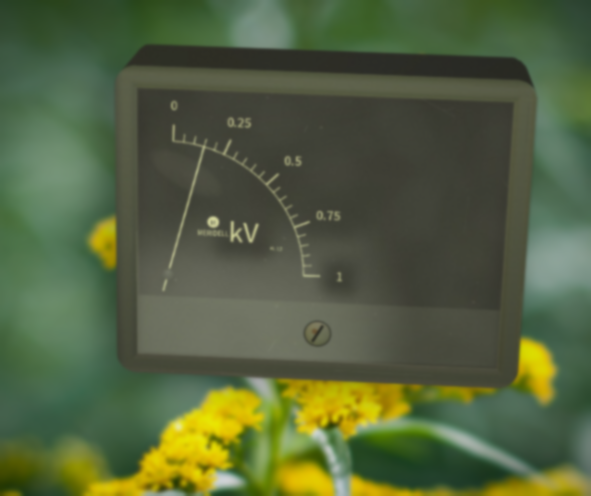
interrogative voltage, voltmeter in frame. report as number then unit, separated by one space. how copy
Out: 0.15 kV
